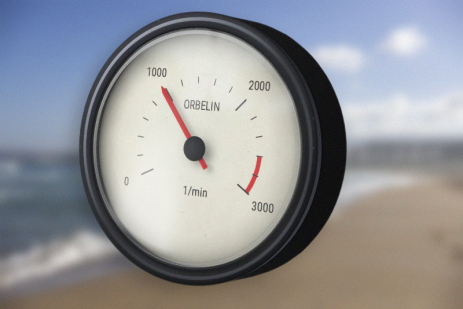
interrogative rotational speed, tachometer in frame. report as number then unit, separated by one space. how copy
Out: 1000 rpm
